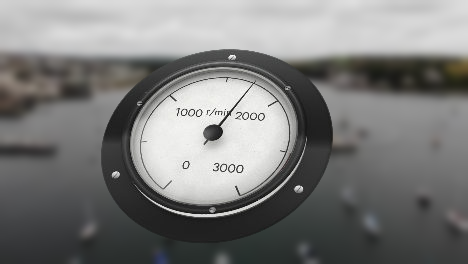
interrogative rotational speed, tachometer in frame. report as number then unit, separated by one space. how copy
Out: 1750 rpm
